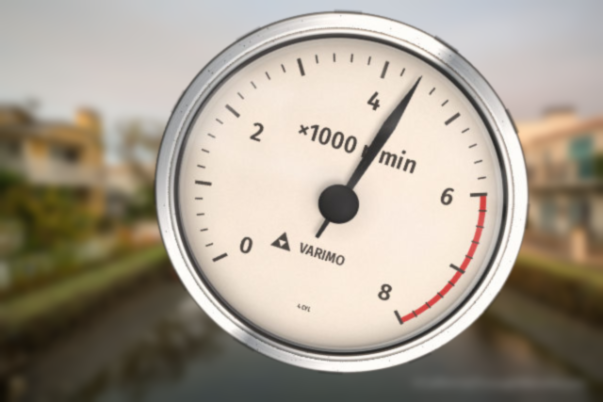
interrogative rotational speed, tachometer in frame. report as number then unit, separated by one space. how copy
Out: 4400 rpm
